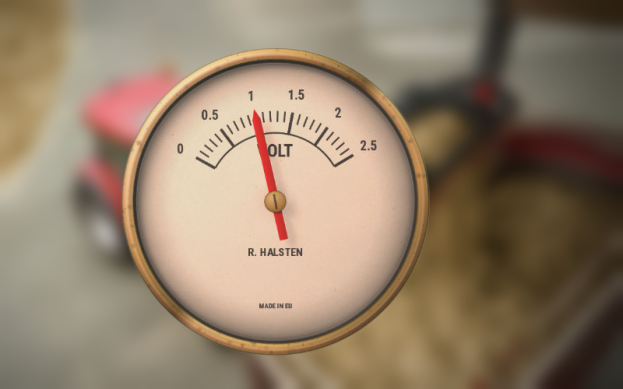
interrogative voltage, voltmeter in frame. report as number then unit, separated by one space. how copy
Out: 1 V
